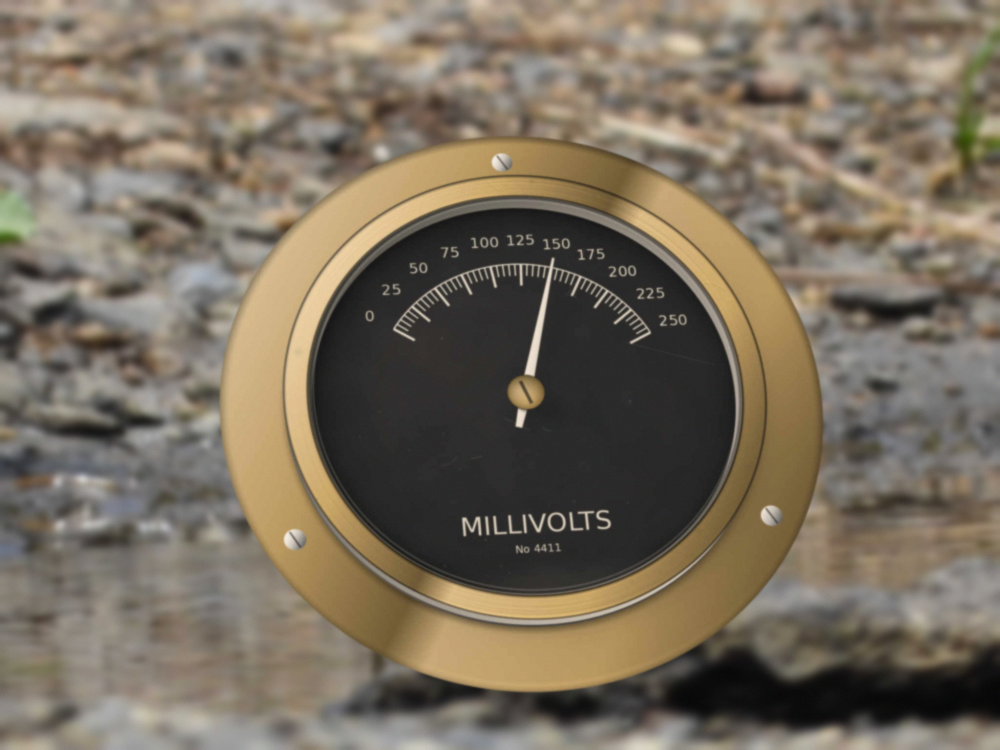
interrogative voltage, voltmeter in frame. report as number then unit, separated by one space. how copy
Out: 150 mV
